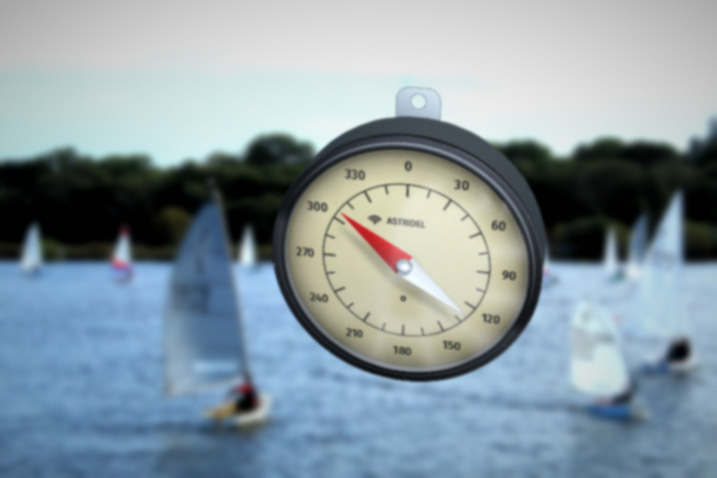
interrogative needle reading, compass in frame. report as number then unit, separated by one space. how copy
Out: 307.5 °
